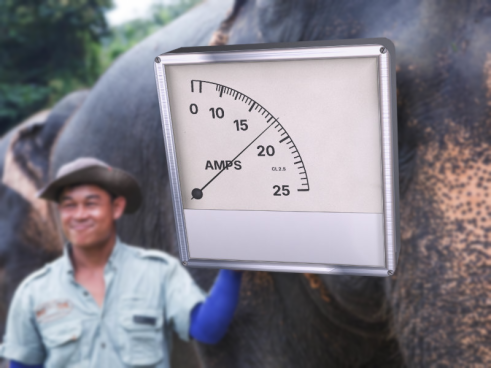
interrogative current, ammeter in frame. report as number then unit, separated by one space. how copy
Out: 18 A
